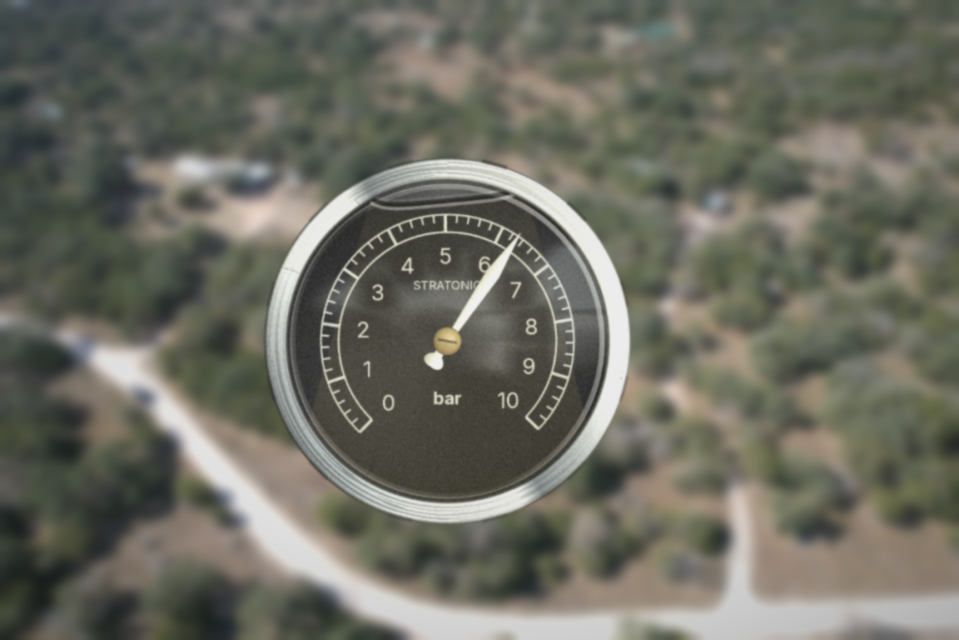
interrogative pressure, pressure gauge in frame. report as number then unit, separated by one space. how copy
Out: 6.3 bar
